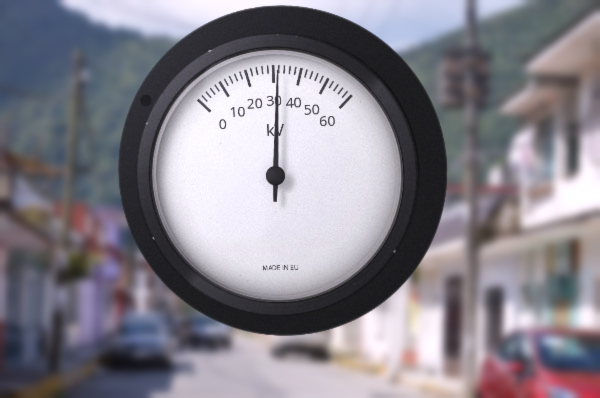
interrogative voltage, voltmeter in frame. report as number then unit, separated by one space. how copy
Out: 32 kV
